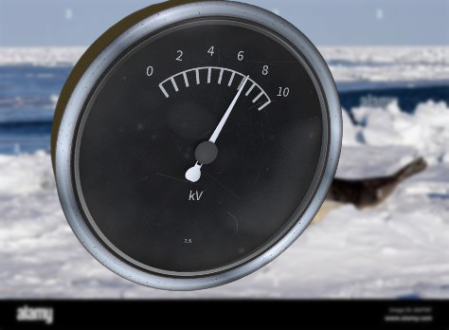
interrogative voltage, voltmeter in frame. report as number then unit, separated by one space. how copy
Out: 7 kV
